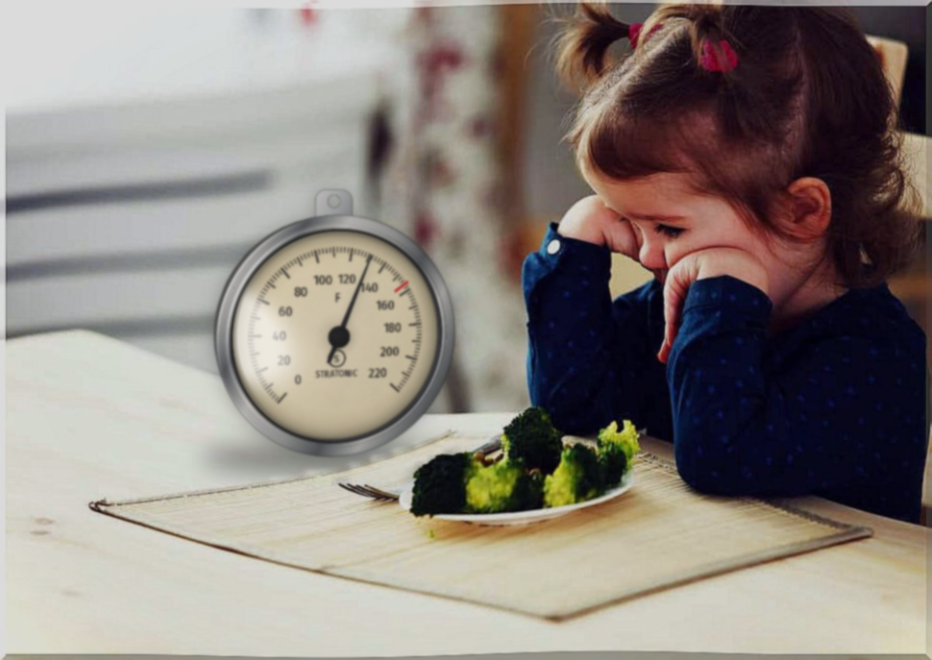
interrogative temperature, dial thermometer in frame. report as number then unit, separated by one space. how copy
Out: 130 °F
